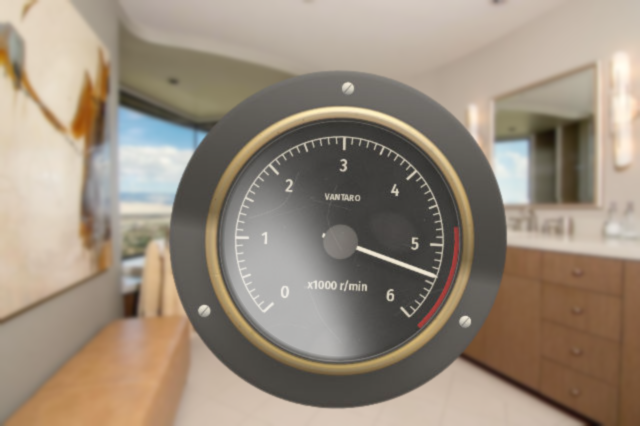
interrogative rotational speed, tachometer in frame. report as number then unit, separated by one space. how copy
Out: 5400 rpm
